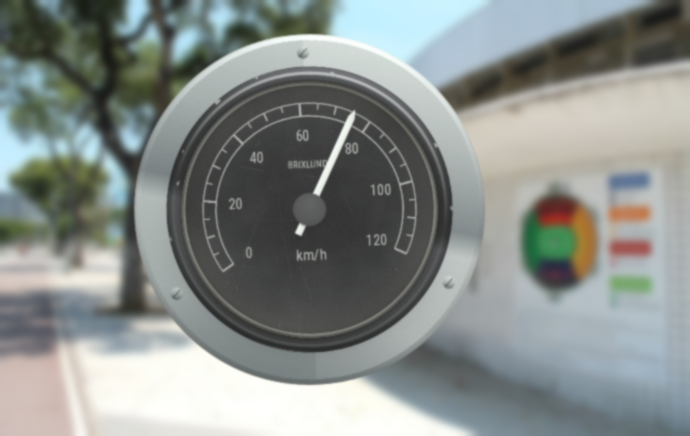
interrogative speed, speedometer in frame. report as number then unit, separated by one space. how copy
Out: 75 km/h
